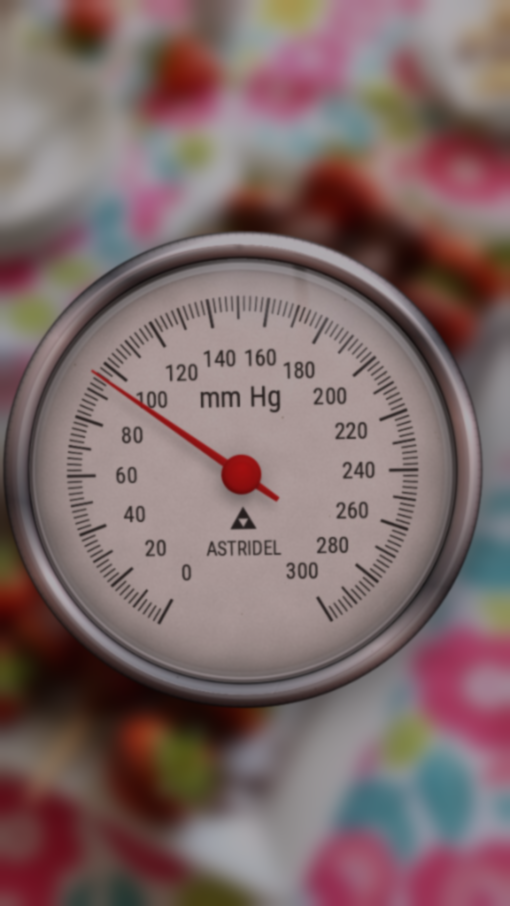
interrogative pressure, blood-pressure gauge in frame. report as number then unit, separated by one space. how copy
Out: 96 mmHg
